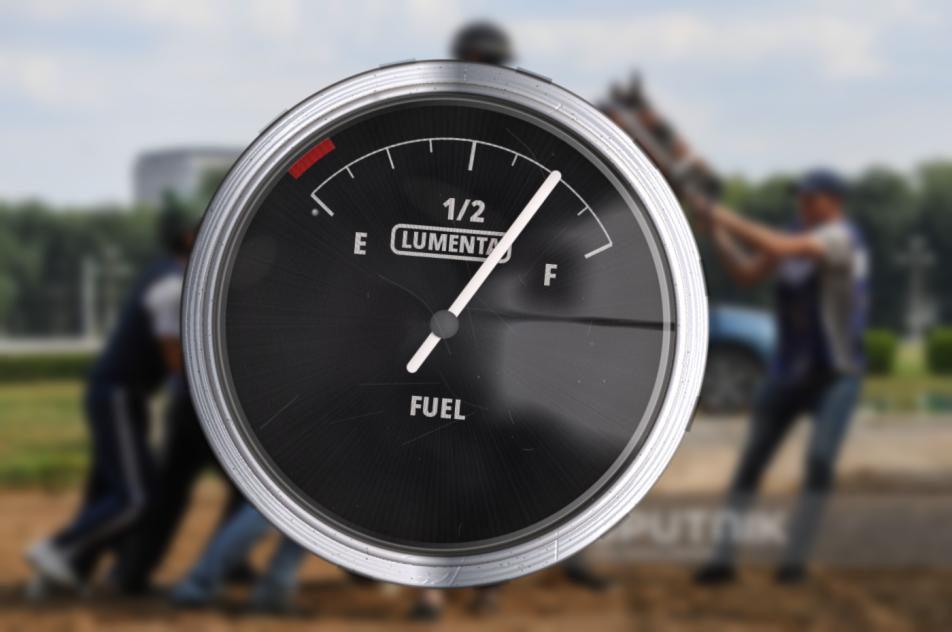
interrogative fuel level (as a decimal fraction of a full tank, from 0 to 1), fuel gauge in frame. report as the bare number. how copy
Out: 0.75
